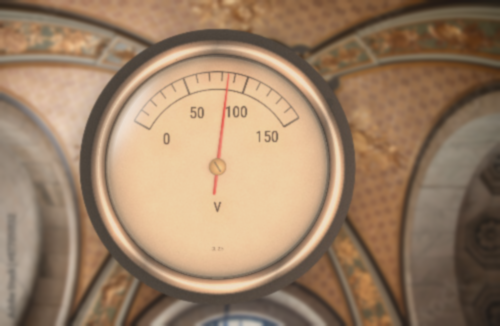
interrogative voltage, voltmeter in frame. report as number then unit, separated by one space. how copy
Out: 85 V
